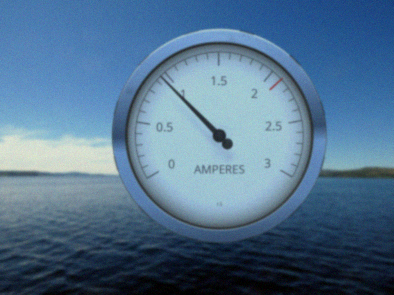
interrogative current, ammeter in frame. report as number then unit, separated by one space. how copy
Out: 0.95 A
